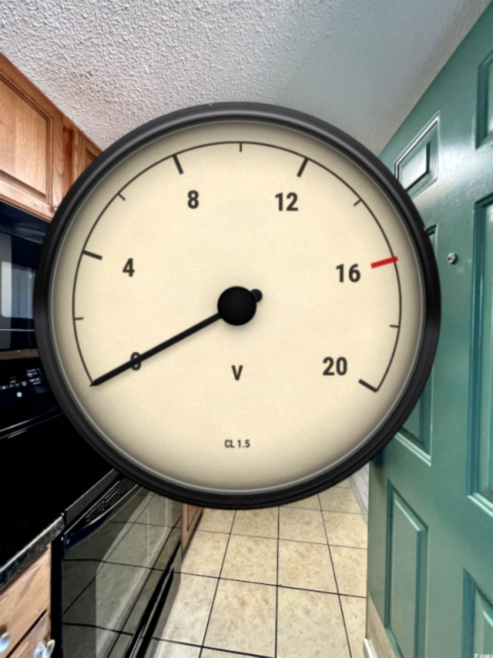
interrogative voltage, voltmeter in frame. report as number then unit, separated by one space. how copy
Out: 0 V
